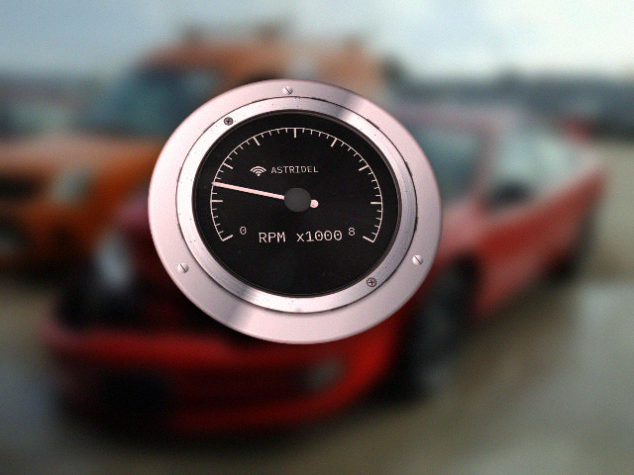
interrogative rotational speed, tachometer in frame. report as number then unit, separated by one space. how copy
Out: 1400 rpm
